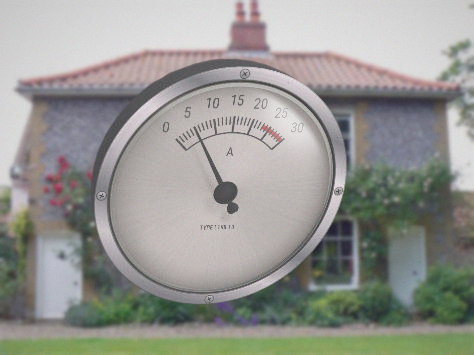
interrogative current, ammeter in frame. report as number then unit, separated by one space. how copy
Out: 5 A
